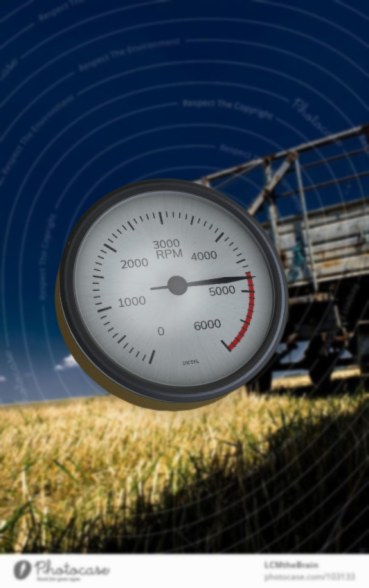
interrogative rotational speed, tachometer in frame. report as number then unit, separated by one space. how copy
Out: 4800 rpm
